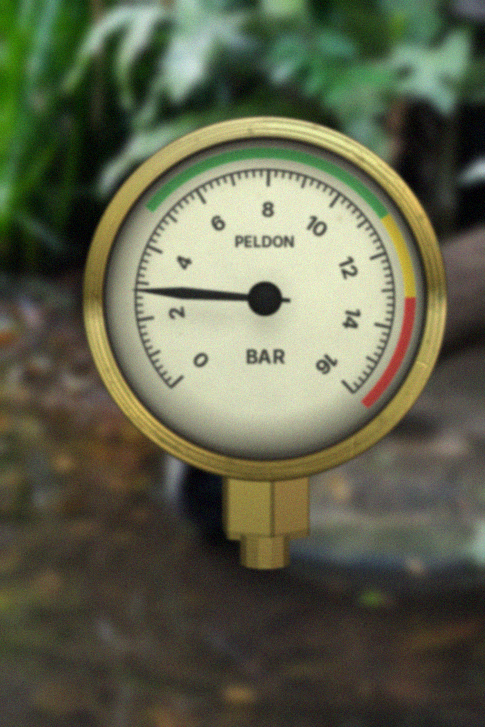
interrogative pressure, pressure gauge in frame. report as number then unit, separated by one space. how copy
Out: 2.8 bar
